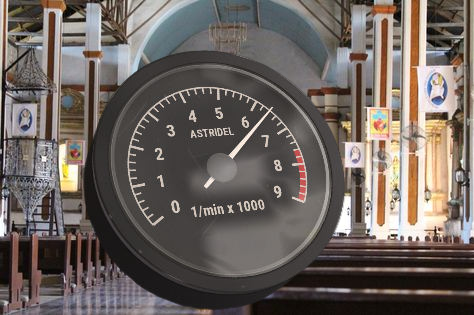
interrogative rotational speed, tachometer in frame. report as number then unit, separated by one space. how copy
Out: 6400 rpm
